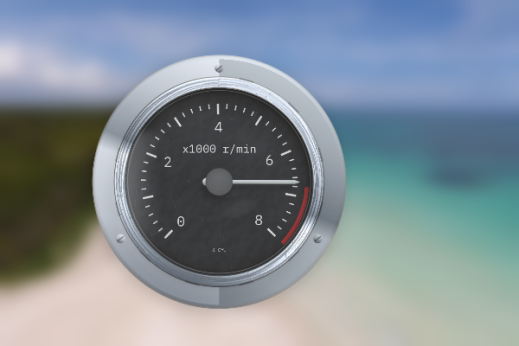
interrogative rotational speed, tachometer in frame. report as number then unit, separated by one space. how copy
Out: 6700 rpm
